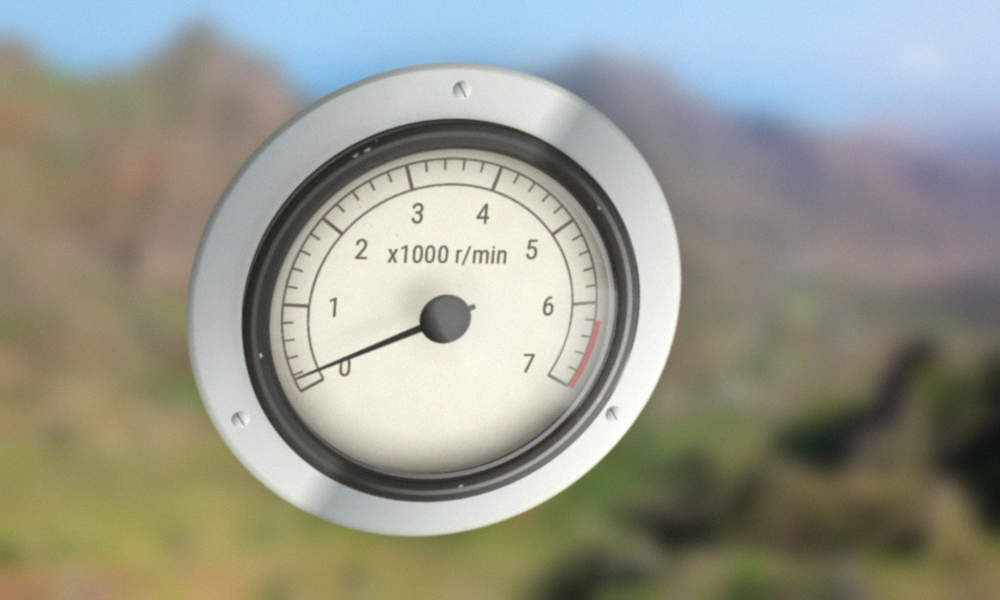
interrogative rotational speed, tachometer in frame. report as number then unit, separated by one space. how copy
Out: 200 rpm
